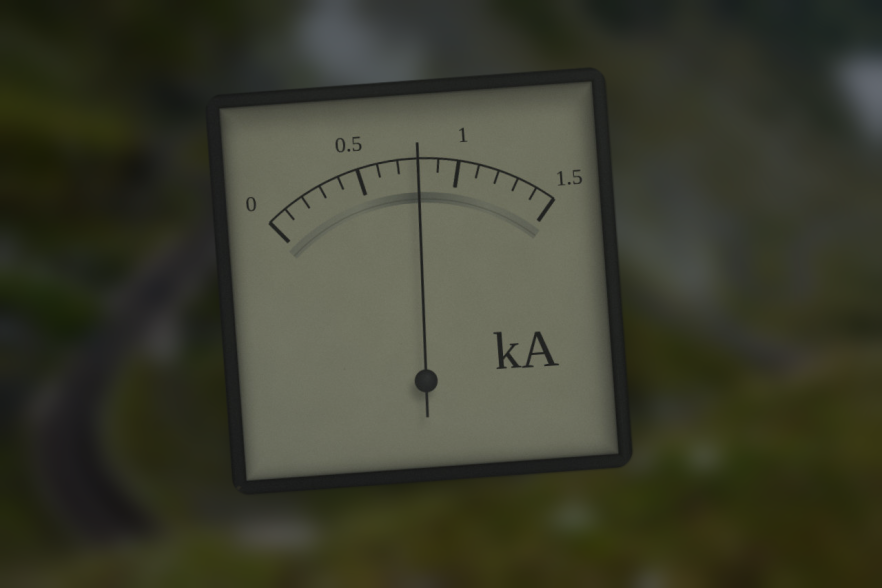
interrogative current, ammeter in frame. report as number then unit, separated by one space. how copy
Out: 0.8 kA
